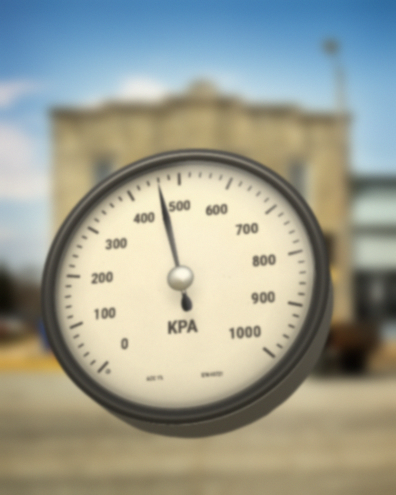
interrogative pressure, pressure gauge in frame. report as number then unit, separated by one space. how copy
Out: 460 kPa
